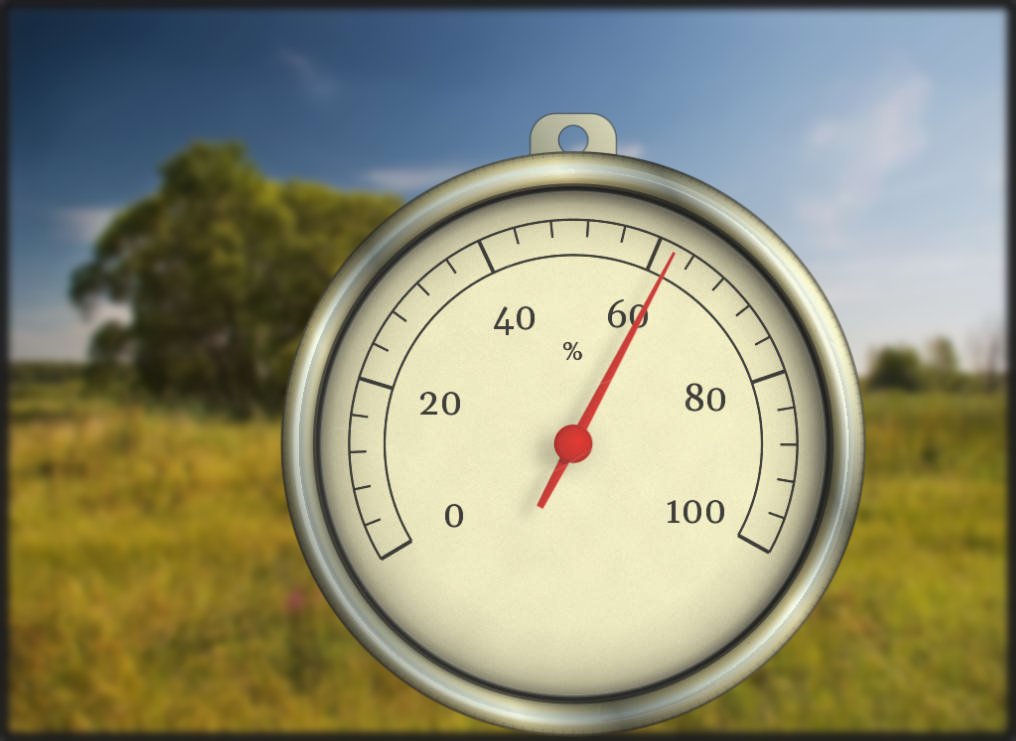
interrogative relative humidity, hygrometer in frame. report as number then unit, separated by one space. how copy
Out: 62 %
